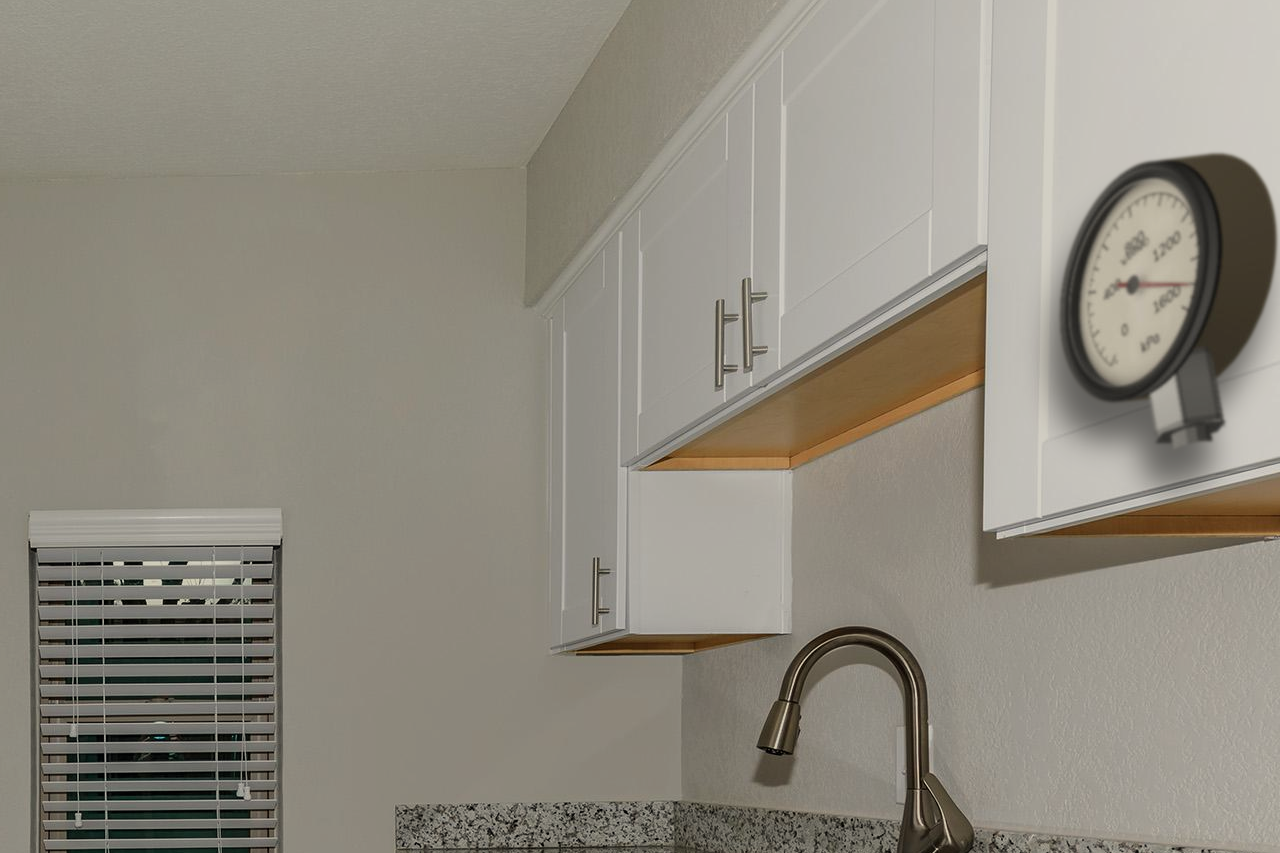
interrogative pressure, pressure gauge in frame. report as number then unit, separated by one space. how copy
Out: 1500 kPa
